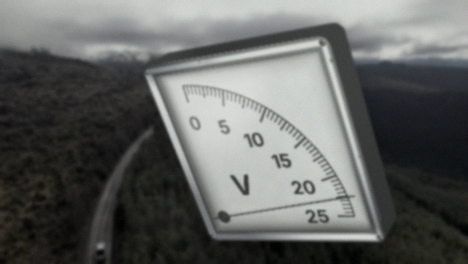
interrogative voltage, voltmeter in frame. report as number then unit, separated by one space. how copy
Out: 22.5 V
